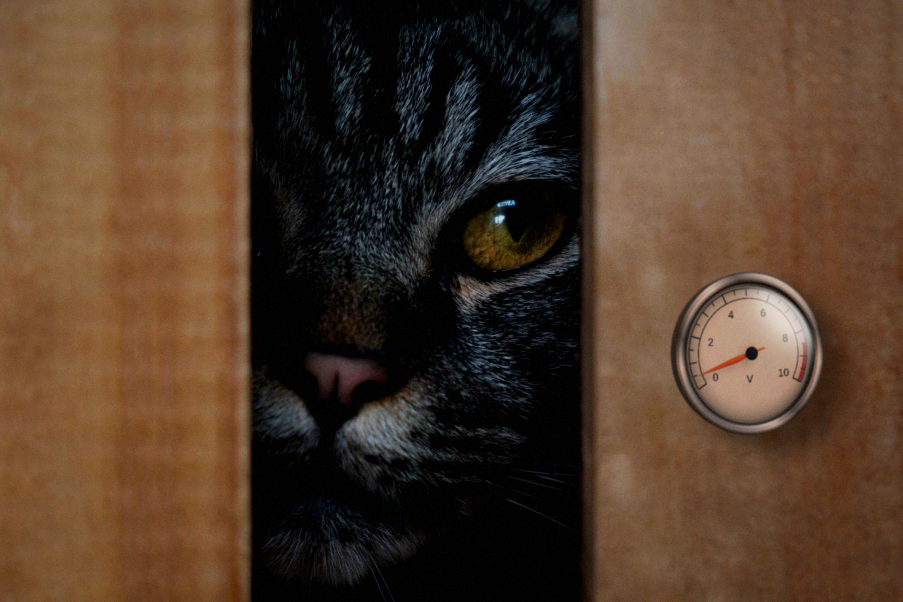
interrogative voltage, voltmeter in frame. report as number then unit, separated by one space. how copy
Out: 0.5 V
